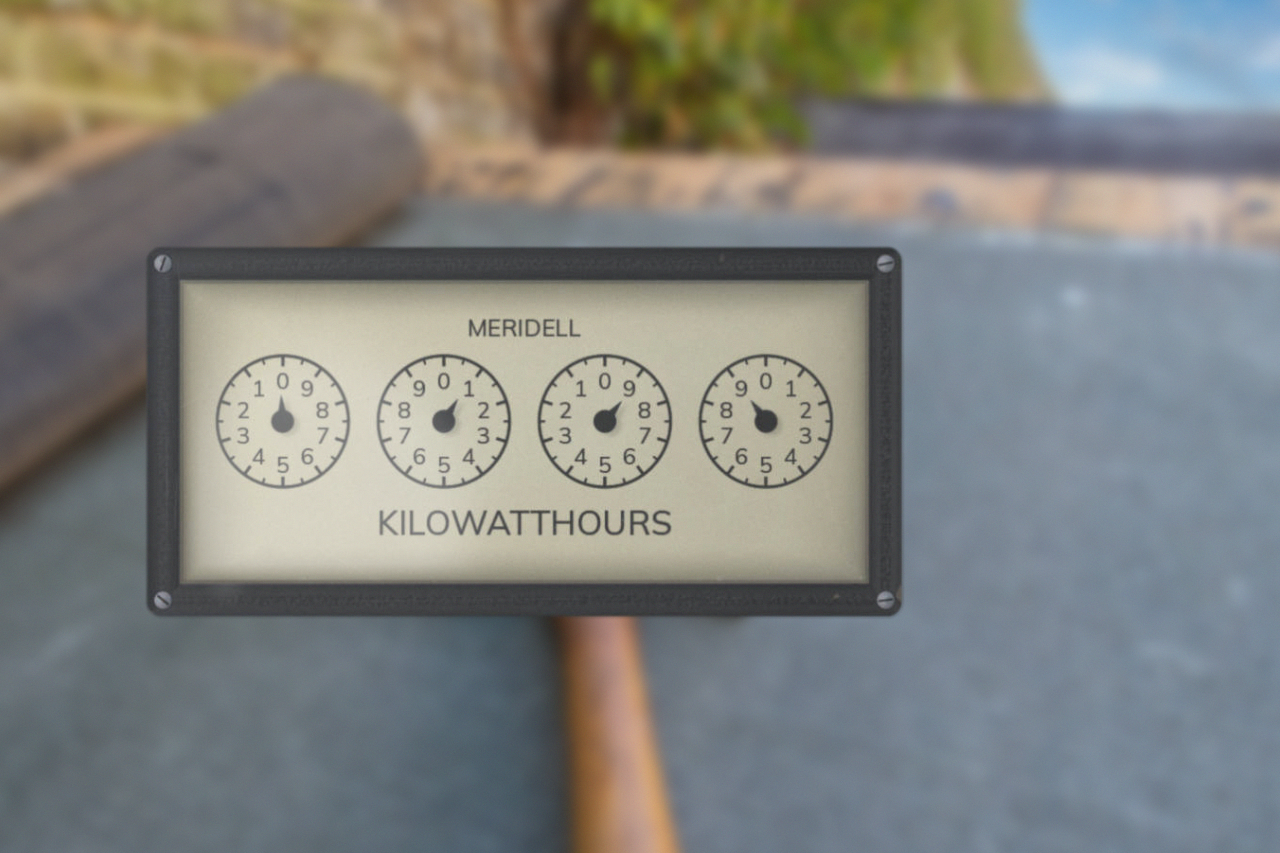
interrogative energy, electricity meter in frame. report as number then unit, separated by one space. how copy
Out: 89 kWh
